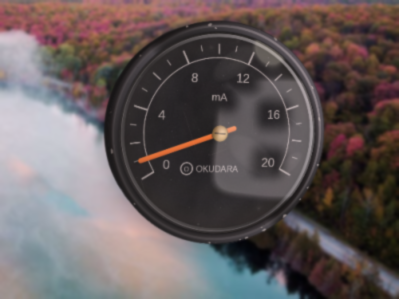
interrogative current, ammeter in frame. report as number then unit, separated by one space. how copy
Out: 1 mA
